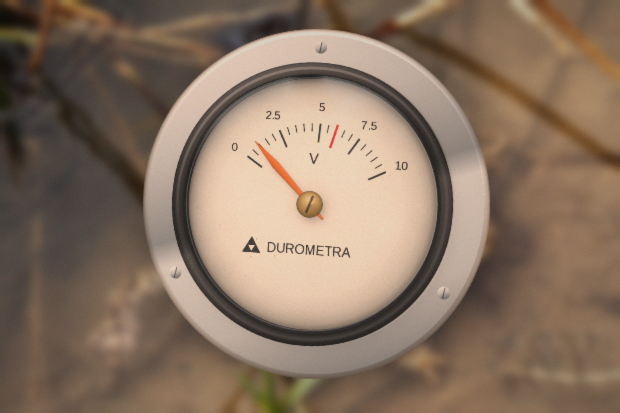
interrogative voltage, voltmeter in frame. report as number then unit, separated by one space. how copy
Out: 1 V
